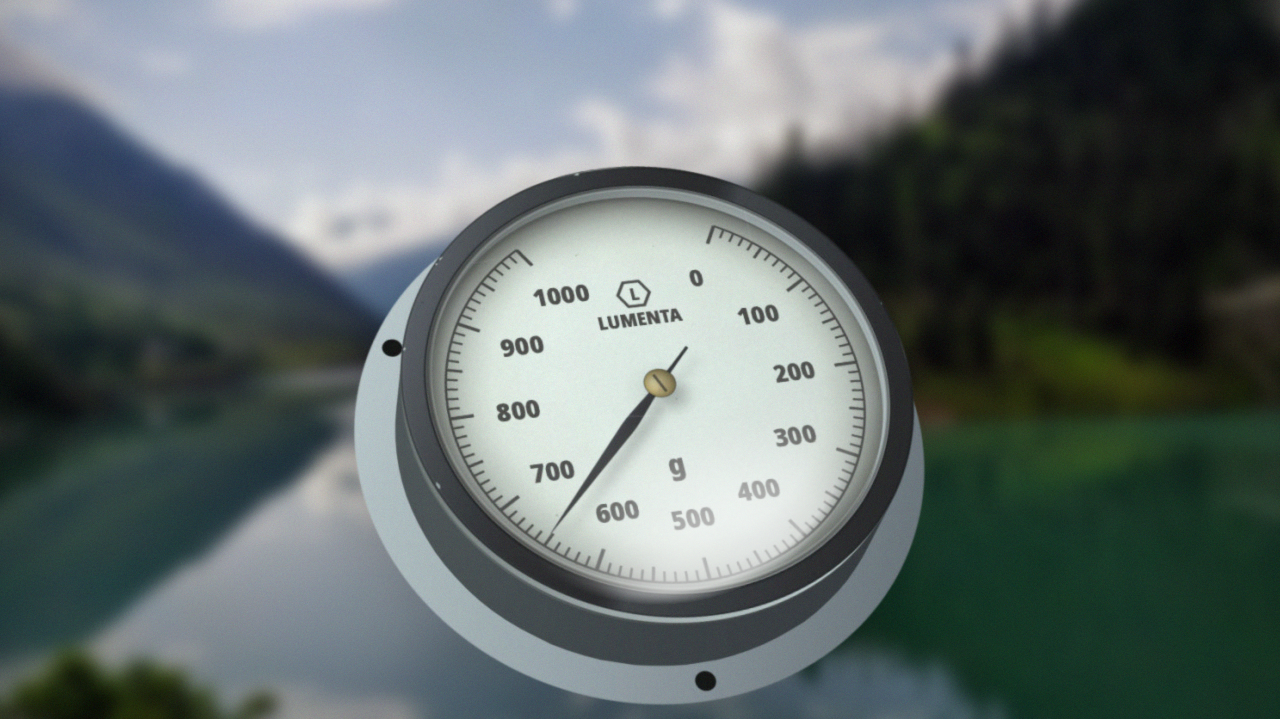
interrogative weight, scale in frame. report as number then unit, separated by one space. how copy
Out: 650 g
